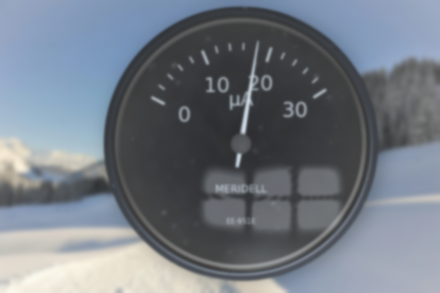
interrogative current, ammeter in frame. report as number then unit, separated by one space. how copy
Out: 18 µA
